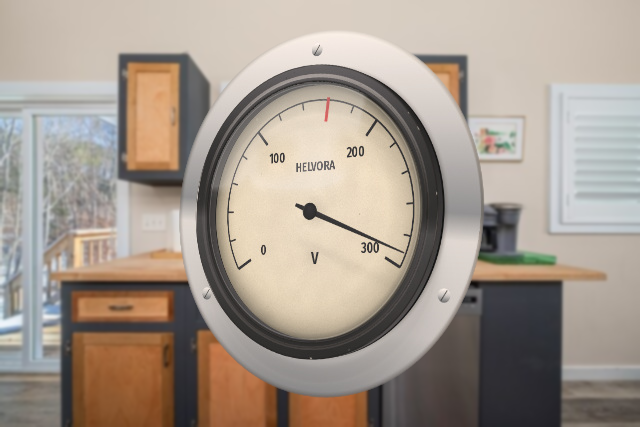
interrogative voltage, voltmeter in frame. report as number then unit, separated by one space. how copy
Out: 290 V
